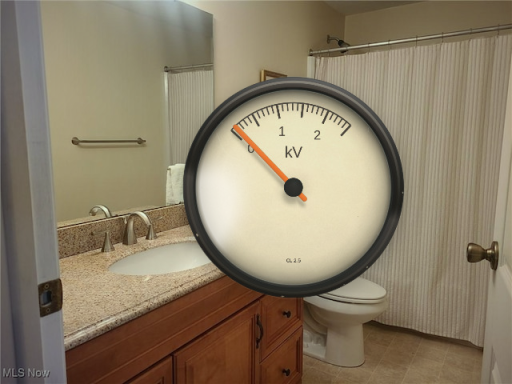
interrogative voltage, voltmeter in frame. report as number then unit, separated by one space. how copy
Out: 0.1 kV
